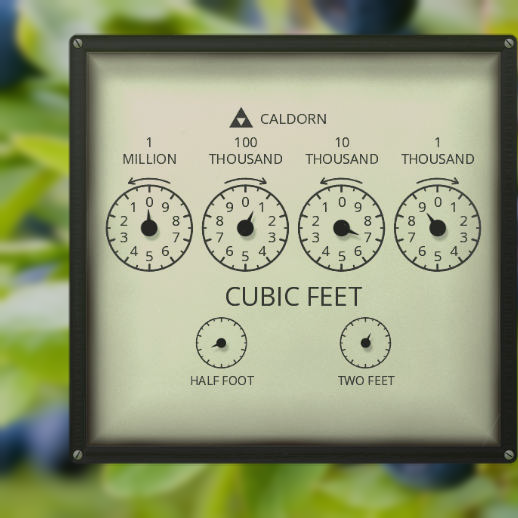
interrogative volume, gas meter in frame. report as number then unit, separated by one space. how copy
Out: 6900 ft³
